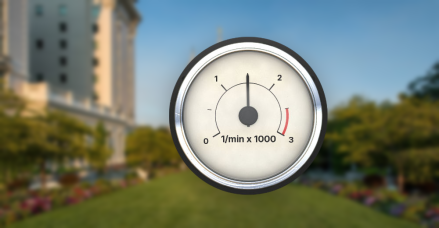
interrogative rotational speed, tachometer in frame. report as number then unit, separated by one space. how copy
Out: 1500 rpm
